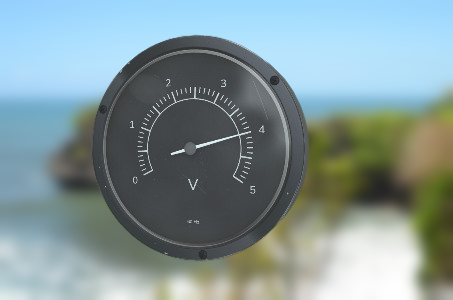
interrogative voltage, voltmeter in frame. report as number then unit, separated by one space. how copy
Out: 4 V
